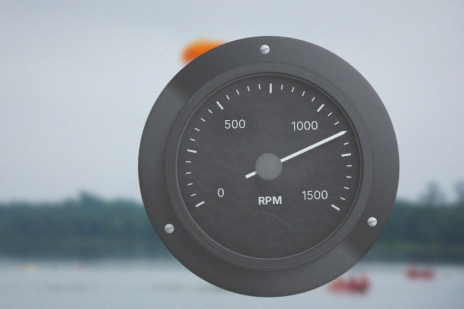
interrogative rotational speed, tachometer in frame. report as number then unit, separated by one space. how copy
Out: 1150 rpm
